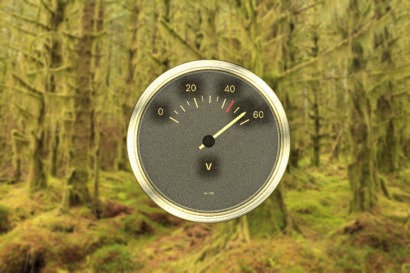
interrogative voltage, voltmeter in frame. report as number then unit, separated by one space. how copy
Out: 55 V
